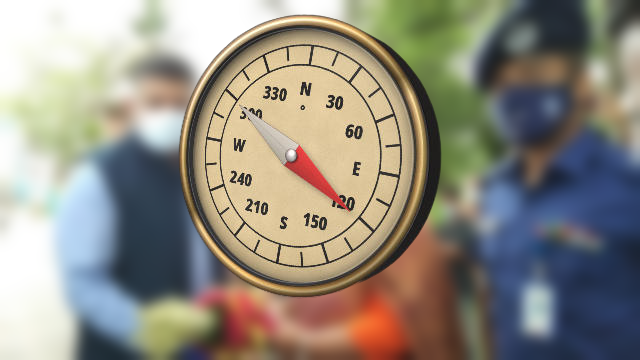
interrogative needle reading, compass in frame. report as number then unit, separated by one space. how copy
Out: 120 °
